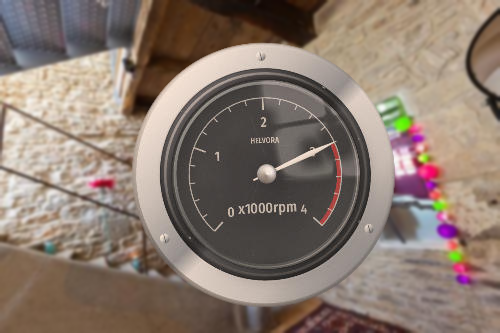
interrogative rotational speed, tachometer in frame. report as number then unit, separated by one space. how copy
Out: 3000 rpm
